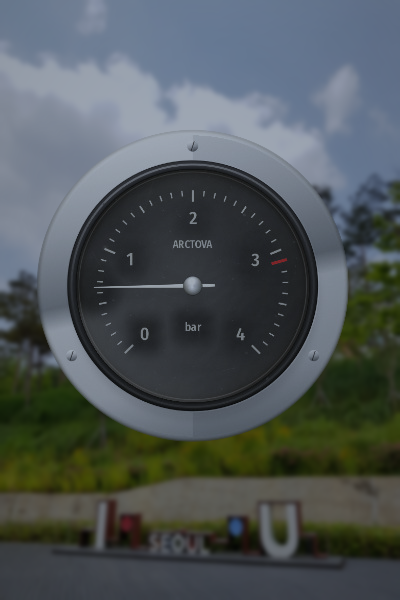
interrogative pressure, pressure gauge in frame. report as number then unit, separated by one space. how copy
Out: 0.65 bar
